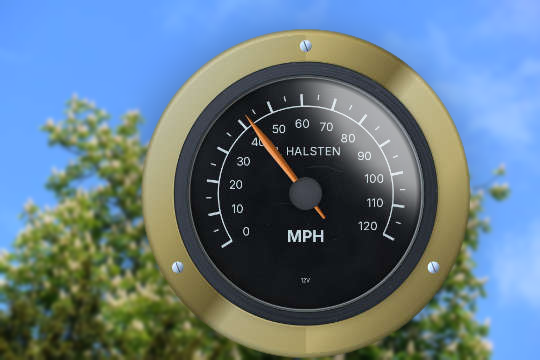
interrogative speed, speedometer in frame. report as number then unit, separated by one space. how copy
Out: 42.5 mph
